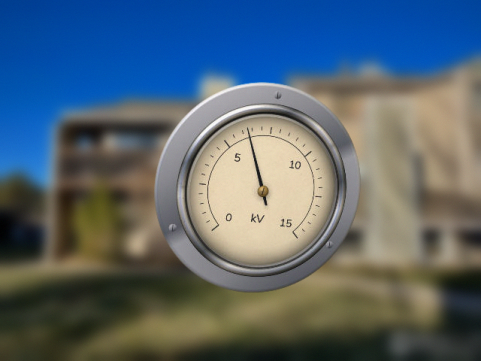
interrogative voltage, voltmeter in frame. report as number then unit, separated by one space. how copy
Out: 6.25 kV
